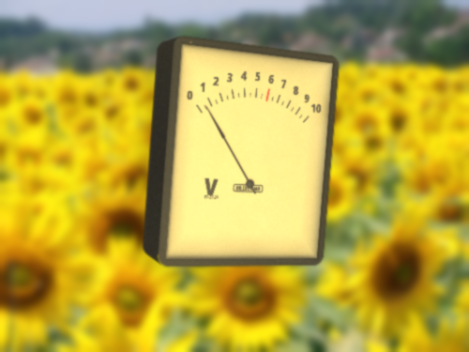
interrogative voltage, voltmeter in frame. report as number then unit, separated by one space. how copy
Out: 0.5 V
